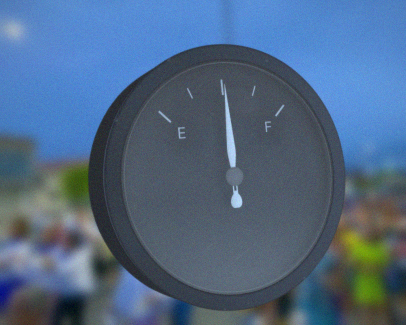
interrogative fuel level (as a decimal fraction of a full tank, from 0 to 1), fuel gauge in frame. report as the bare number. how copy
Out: 0.5
